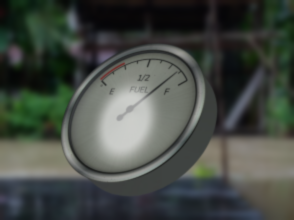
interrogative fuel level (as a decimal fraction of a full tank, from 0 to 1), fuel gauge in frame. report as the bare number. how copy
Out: 0.875
